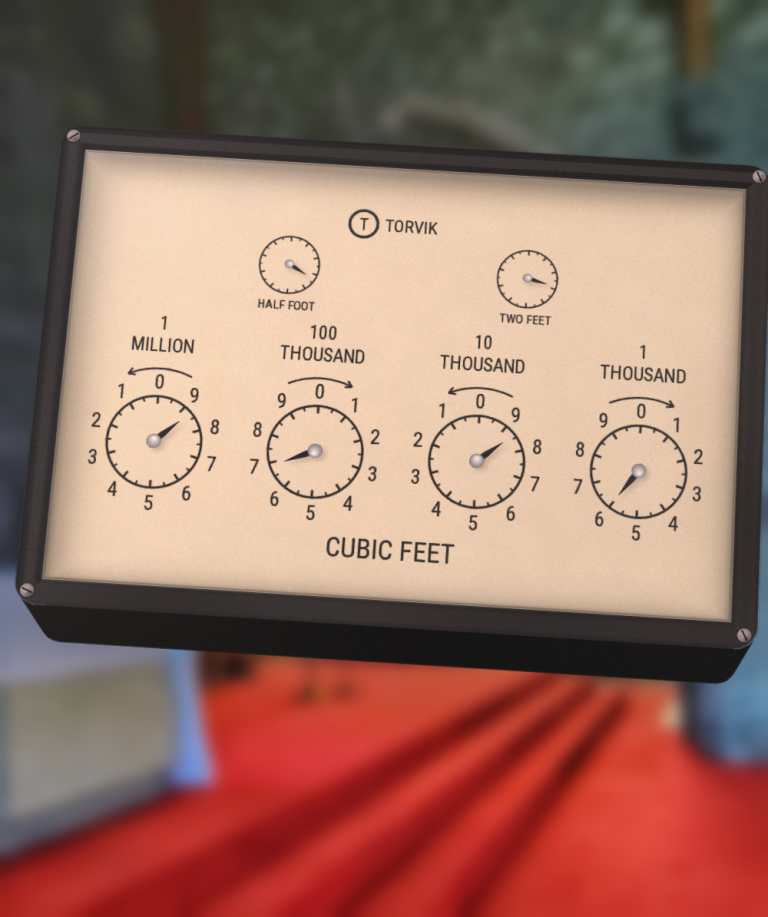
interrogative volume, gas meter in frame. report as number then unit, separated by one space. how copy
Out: 868600 ft³
